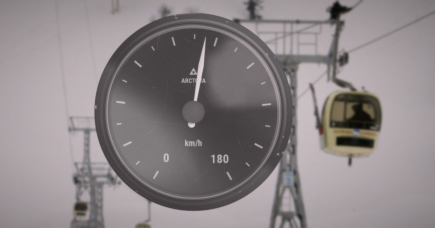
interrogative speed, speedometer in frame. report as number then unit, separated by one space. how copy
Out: 95 km/h
